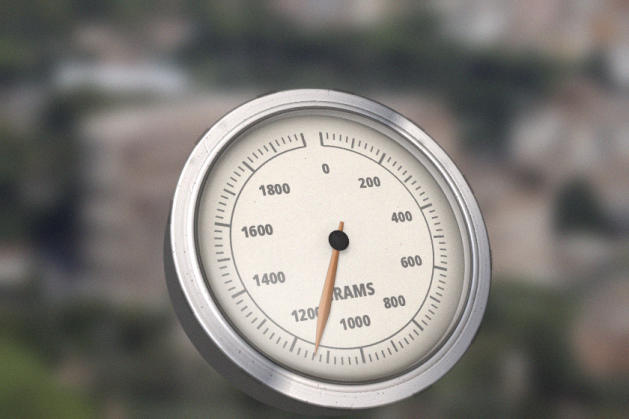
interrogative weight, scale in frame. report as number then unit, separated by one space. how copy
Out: 1140 g
